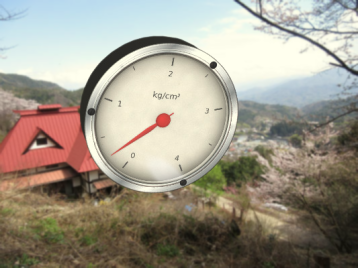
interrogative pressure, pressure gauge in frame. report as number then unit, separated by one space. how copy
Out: 0.25 kg/cm²
